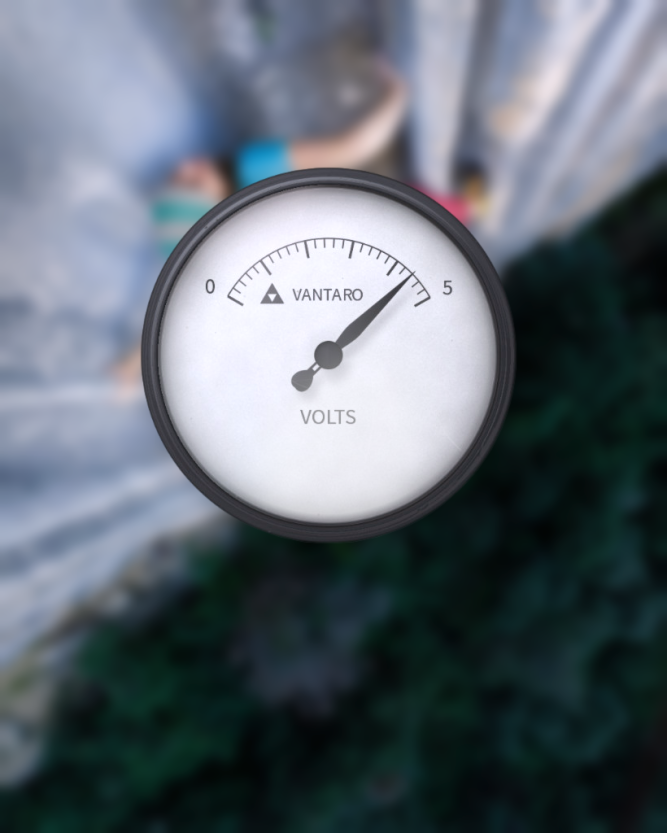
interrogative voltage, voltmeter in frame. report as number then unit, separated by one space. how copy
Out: 4.4 V
